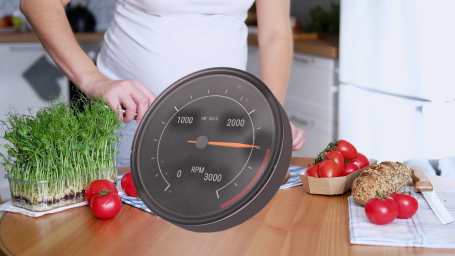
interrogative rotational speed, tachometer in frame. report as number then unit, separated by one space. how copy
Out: 2400 rpm
